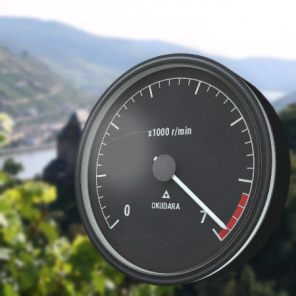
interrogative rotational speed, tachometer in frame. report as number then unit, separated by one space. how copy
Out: 6800 rpm
